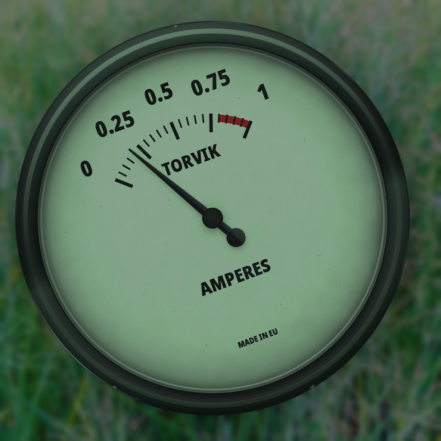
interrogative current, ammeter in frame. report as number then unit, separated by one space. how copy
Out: 0.2 A
